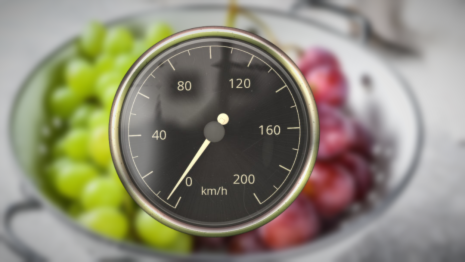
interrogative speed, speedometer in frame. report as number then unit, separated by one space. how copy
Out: 5 km/h
